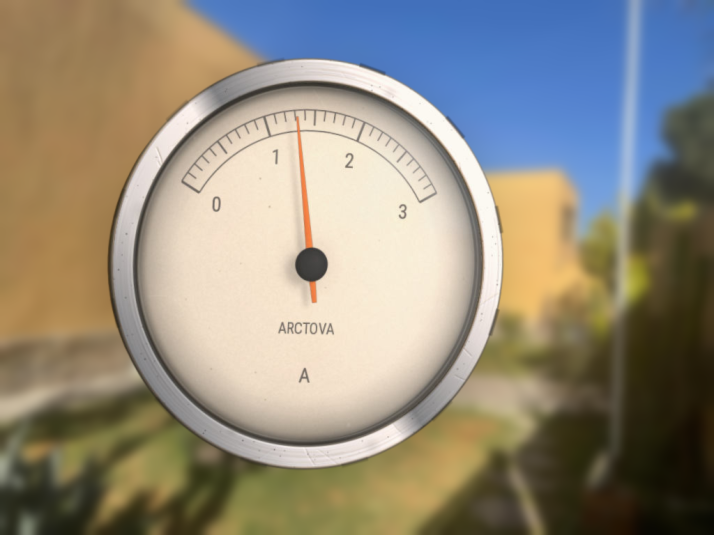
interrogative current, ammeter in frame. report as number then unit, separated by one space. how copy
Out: 1.3 A
